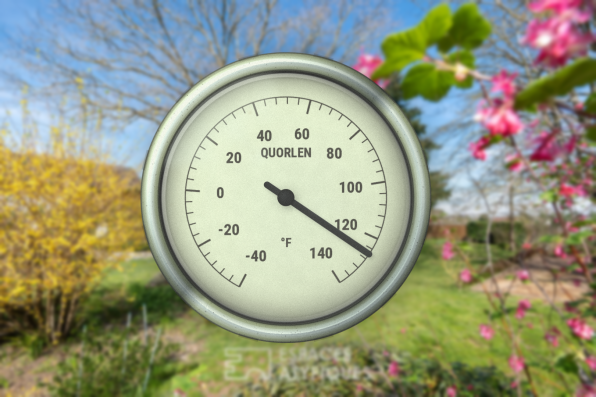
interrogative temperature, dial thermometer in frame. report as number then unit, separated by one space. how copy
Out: 126 °F
